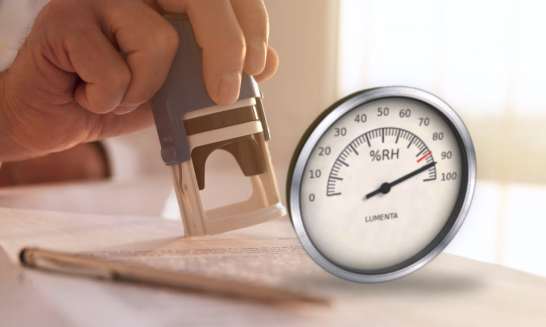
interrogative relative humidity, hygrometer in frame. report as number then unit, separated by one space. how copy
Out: 90 %
